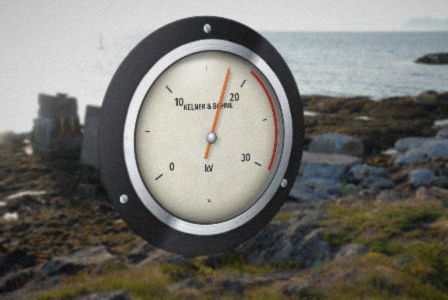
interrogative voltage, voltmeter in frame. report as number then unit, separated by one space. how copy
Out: 17.5 kV
